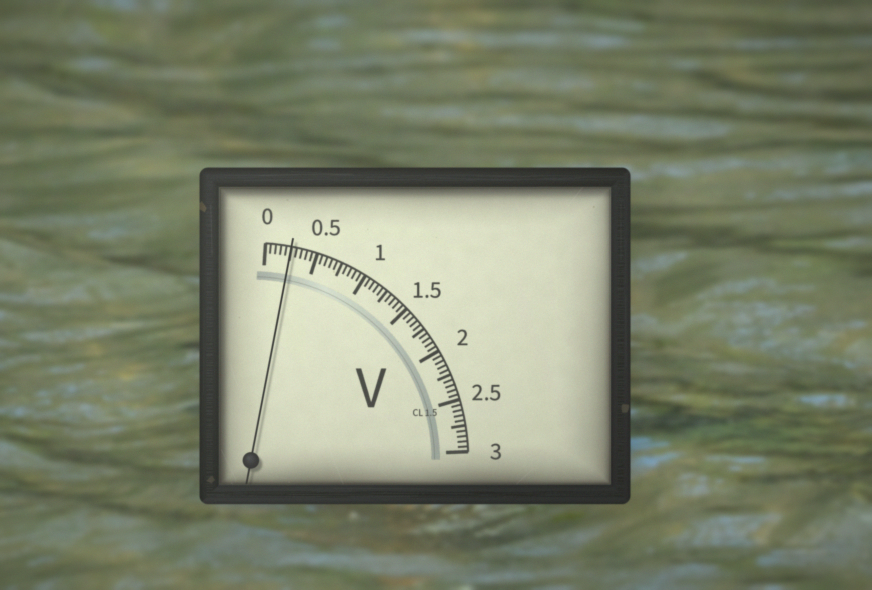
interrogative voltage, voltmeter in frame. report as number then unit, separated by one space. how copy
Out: 0.25 V
